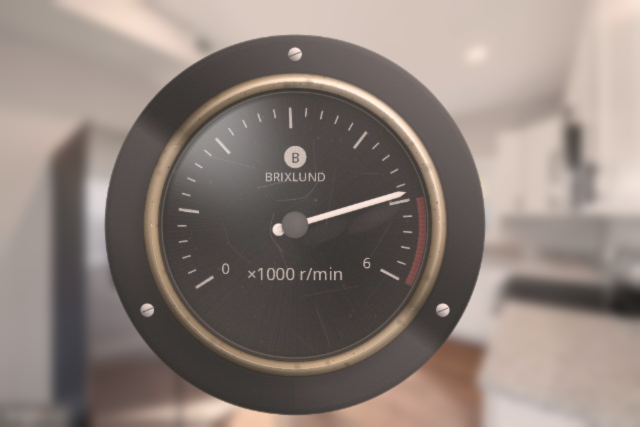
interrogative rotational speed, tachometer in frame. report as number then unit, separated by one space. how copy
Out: 4900 rpm
